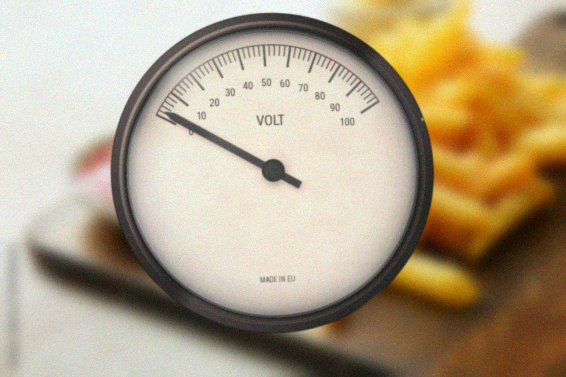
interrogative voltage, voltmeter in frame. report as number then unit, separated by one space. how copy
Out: 2 V
